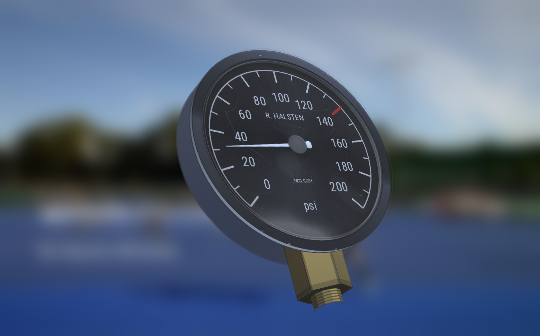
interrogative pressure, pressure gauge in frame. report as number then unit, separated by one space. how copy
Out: 30 psi
